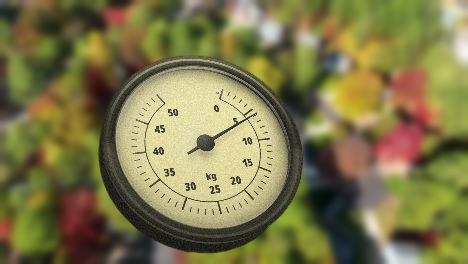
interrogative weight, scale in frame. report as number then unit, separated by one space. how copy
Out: 6 kg
